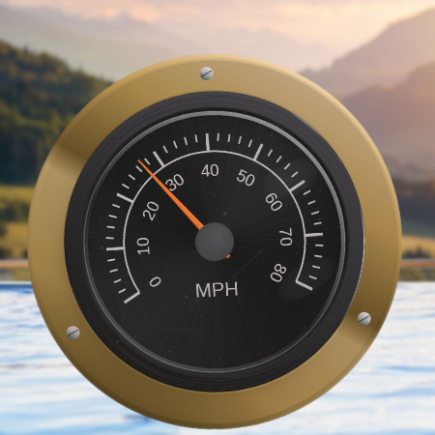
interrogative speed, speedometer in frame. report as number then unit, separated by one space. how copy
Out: 27 mph
